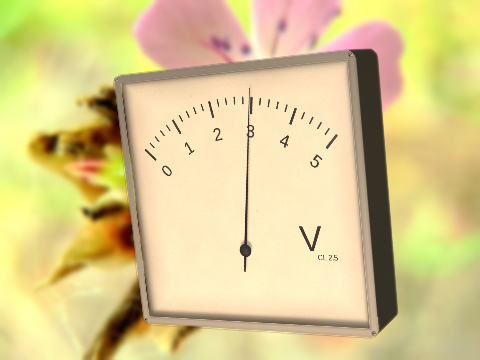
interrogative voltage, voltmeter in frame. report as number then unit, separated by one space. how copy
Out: 3 V
